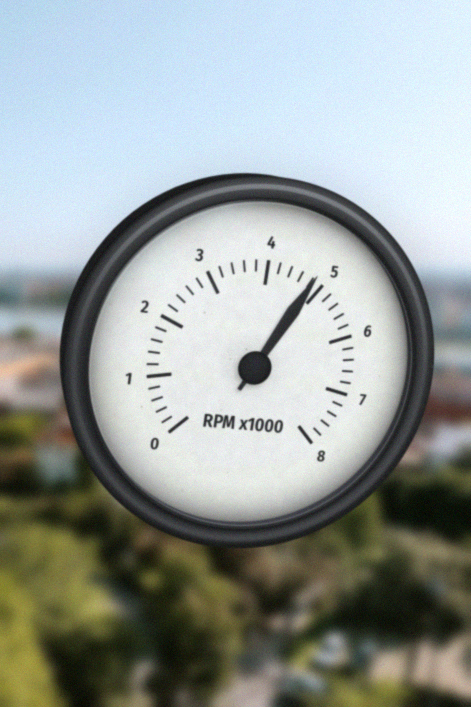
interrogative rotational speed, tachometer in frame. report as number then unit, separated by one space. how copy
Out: 4800 rpm
